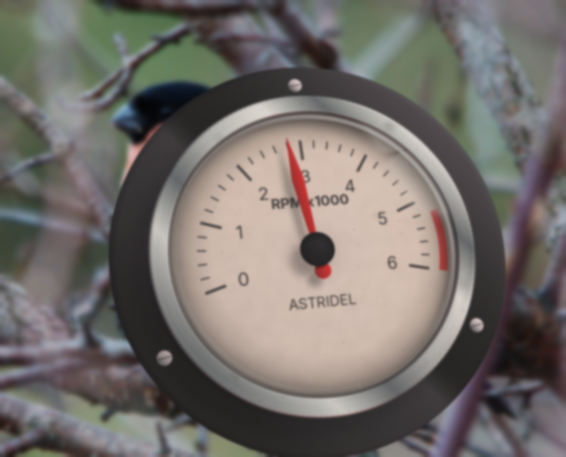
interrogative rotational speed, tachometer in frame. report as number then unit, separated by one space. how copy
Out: 2800 rpm
